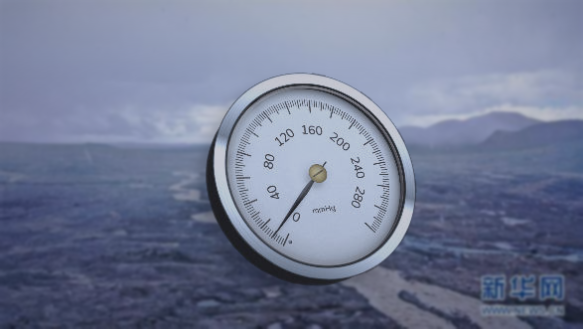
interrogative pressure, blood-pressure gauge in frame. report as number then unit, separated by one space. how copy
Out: 10 mmHg
